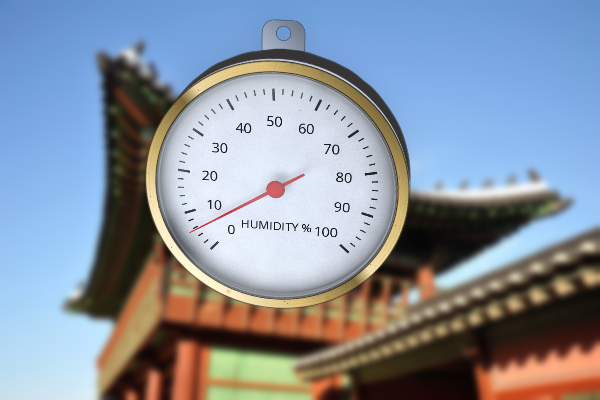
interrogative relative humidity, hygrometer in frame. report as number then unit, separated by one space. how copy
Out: 6 %
